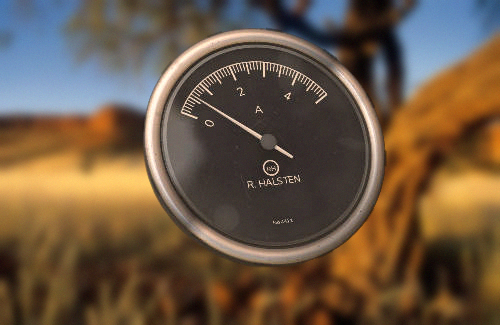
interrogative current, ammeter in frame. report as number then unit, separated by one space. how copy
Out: 0.5 A
